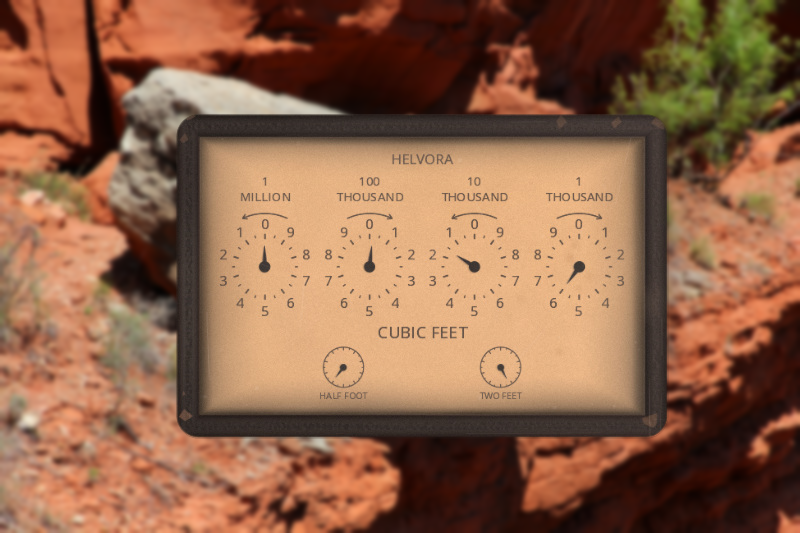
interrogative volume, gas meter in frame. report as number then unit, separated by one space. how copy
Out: 1600 ft³
